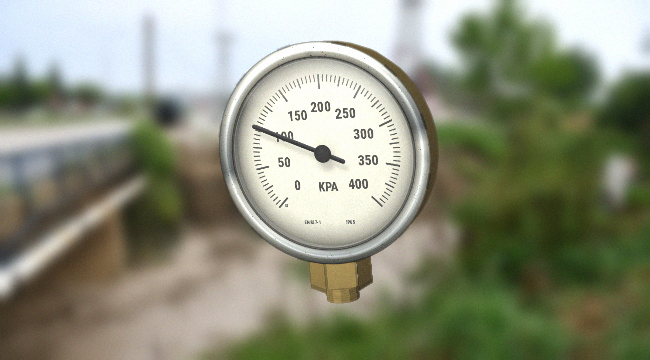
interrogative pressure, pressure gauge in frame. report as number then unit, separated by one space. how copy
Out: 100 kPa
